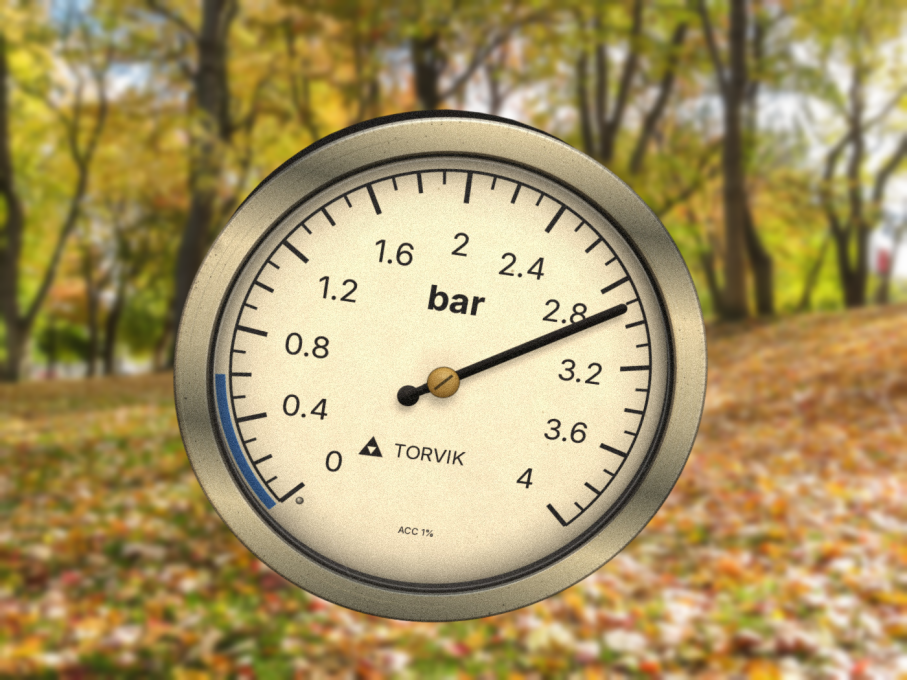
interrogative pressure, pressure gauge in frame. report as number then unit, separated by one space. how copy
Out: 2.9 bar
